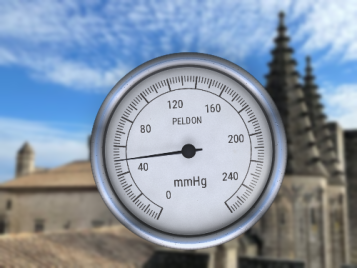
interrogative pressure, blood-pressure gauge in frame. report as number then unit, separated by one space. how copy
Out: 50 mmHg
